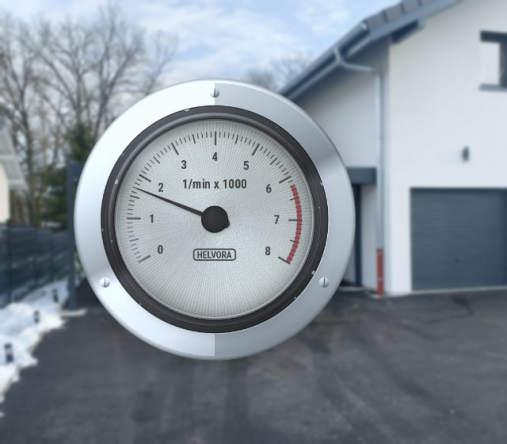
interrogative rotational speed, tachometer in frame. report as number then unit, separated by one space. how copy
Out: 1700 rpm
